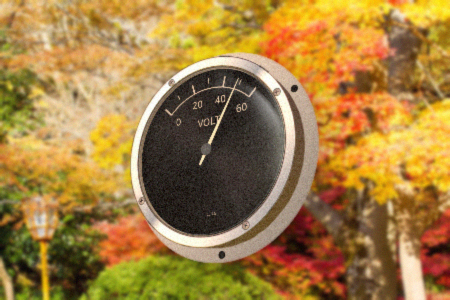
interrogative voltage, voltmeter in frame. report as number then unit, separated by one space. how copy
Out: 50 V
